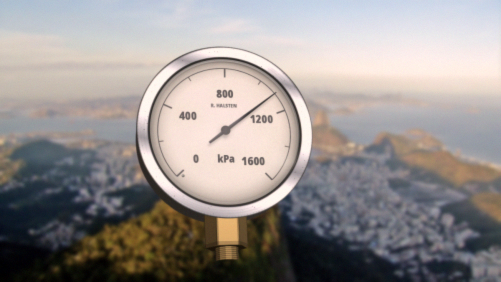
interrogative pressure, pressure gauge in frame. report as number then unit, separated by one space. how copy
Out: 1100 kPa
